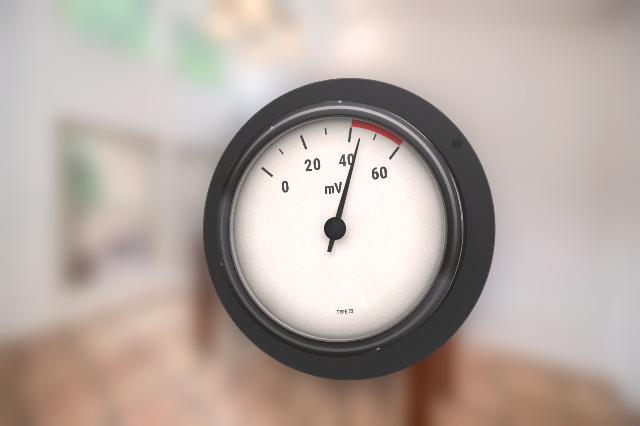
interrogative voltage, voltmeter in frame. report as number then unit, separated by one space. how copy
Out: 45 mV
